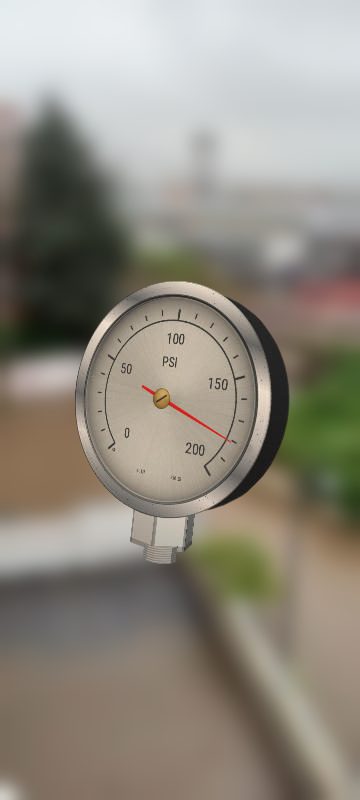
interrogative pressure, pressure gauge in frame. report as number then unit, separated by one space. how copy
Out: 180 psi
